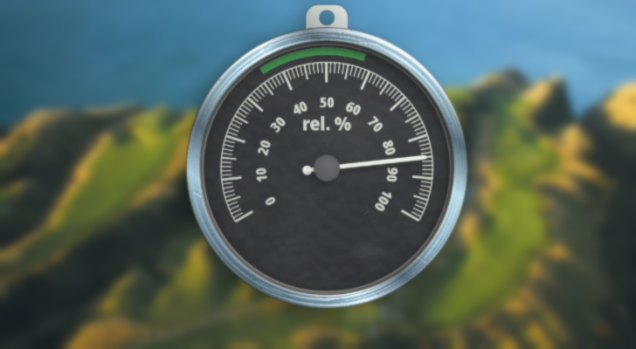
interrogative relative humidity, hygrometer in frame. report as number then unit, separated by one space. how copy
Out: 85 %
